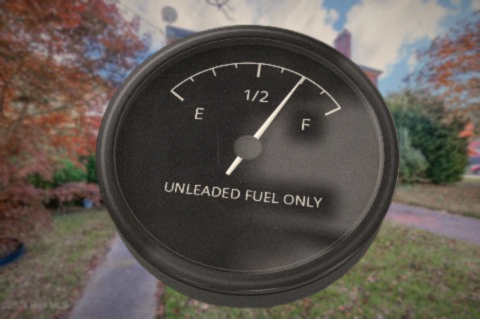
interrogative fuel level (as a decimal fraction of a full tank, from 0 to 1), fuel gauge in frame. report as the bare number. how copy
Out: 0.75
